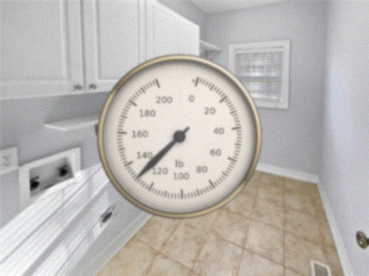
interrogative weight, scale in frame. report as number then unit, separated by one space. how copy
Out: 130 lb
